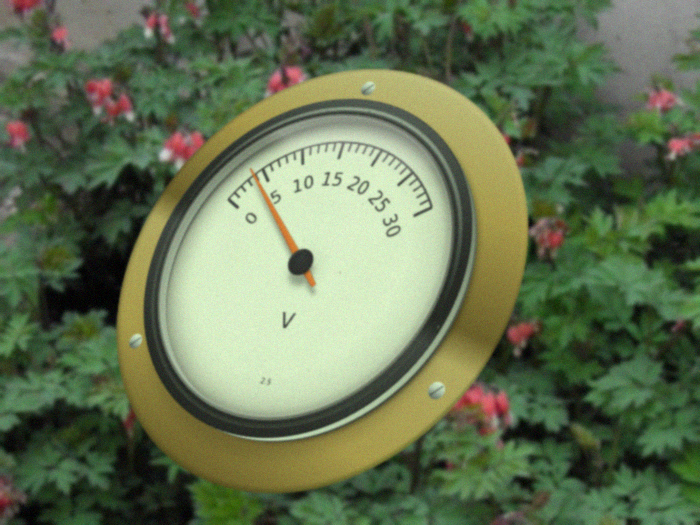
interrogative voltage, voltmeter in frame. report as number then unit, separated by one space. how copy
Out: 4 V
